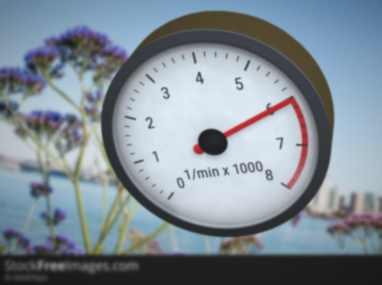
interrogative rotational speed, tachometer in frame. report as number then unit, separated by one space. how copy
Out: 6000 rpm
